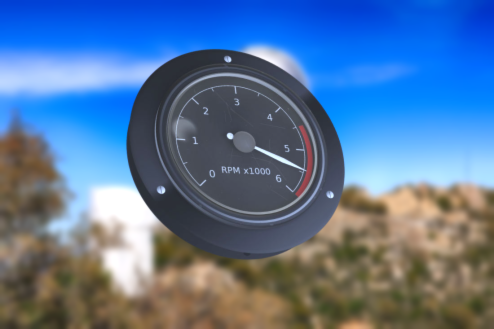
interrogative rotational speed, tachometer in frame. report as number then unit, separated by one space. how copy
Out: 5500 rpm
